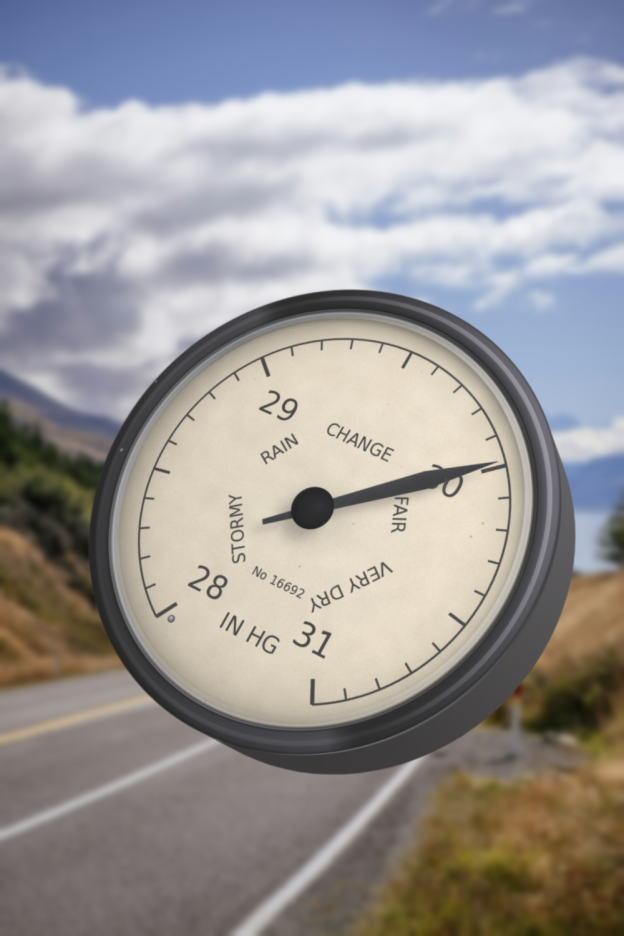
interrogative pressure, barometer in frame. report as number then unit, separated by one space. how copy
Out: 30 inHg
